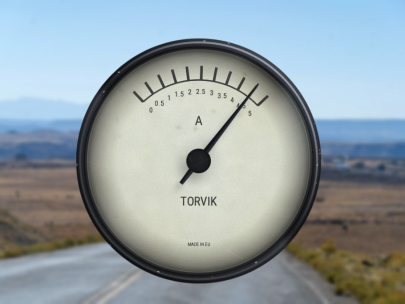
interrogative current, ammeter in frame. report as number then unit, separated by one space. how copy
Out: 4.5 A
